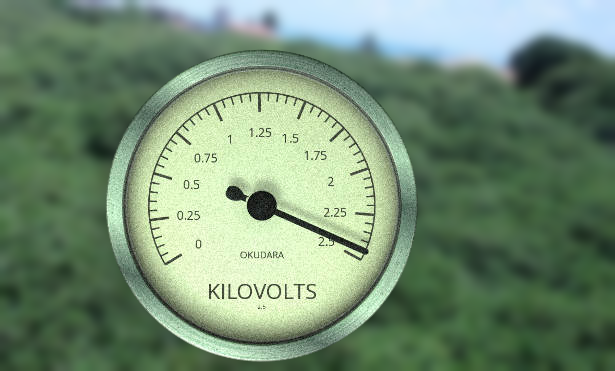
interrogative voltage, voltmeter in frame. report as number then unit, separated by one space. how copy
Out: 2.45 kV
